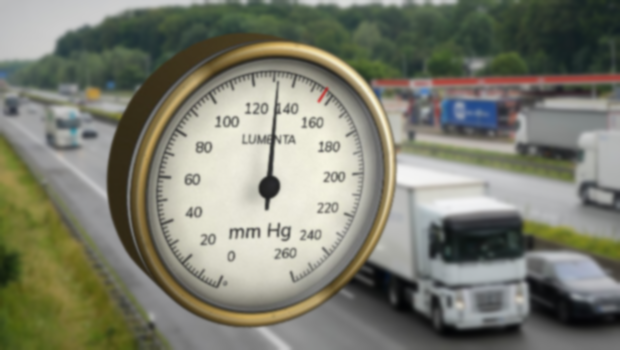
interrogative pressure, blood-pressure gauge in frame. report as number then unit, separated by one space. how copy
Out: 130 mmHg
